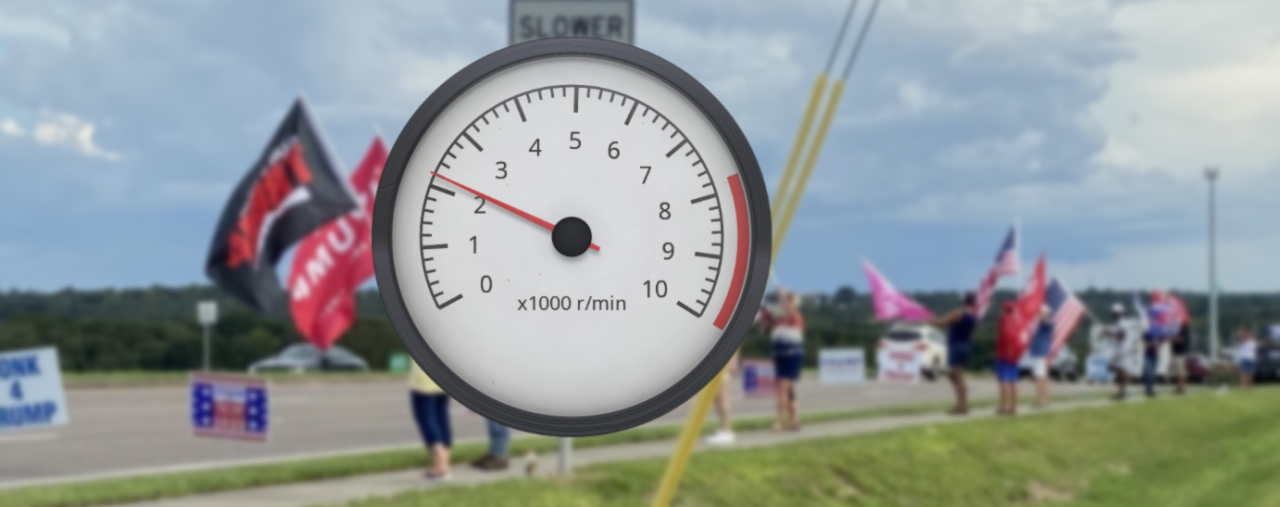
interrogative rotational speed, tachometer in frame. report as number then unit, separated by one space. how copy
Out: 2200 rpm
